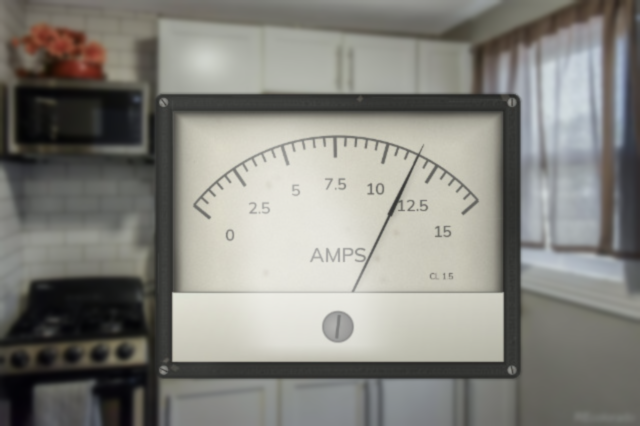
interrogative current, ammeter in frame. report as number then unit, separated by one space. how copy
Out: 11.5 A
